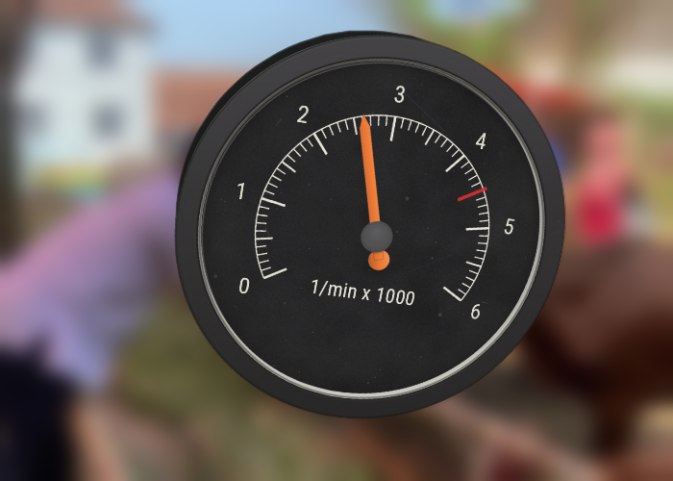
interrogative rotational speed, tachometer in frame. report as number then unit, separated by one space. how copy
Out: 2600 rpm
